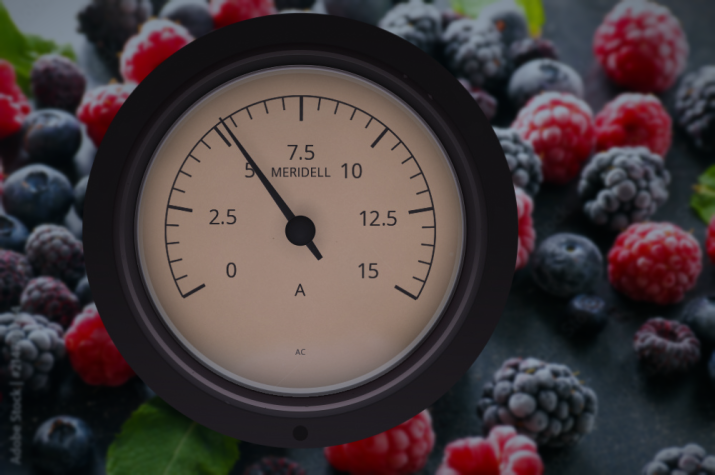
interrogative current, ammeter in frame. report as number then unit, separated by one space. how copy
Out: 5.25 A
